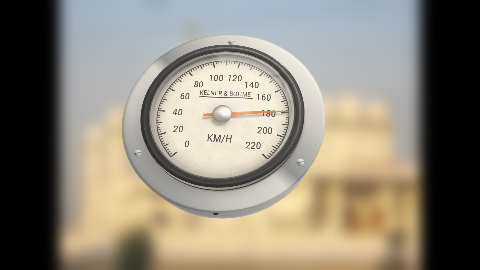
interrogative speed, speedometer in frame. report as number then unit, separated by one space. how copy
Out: 180 km/h
